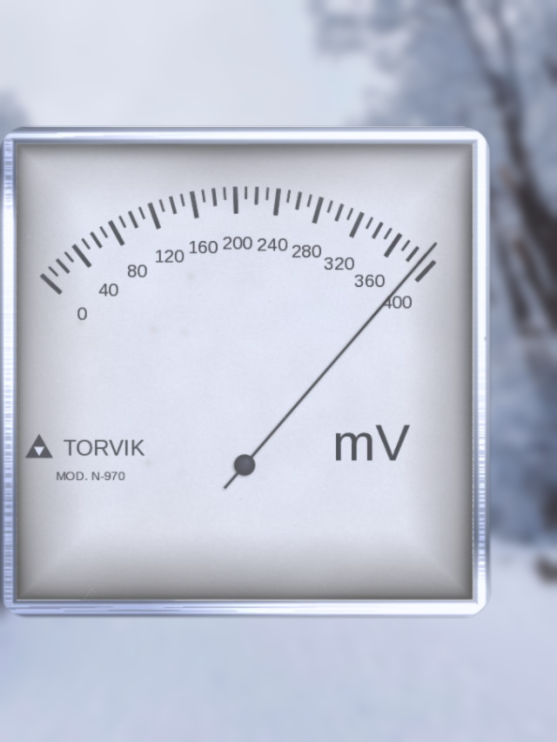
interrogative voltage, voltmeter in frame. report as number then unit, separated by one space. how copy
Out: 390 mV
